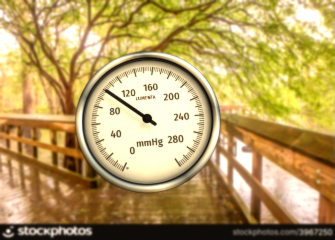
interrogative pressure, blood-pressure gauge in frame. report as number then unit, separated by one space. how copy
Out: 100 mmHg
